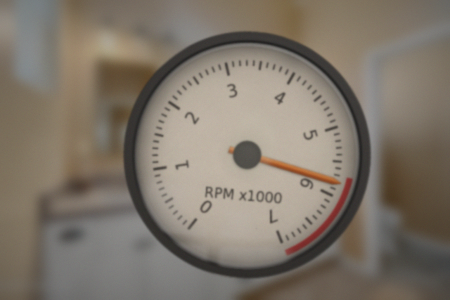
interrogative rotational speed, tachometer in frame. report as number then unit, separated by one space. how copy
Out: 5800 rpm
